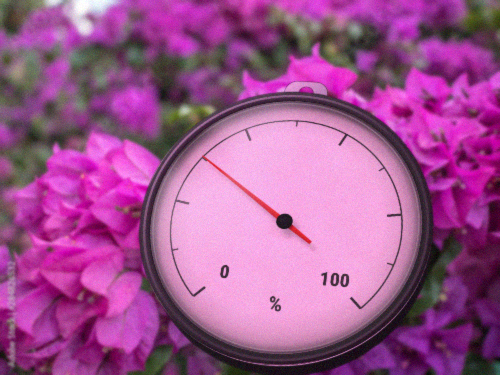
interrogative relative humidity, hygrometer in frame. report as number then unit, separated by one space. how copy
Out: 30 %
